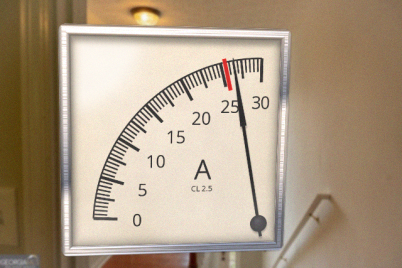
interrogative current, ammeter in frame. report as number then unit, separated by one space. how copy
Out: 26.5 A
